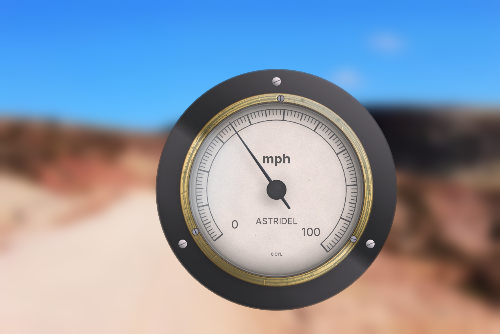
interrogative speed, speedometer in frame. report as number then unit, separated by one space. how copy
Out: 35 mph
